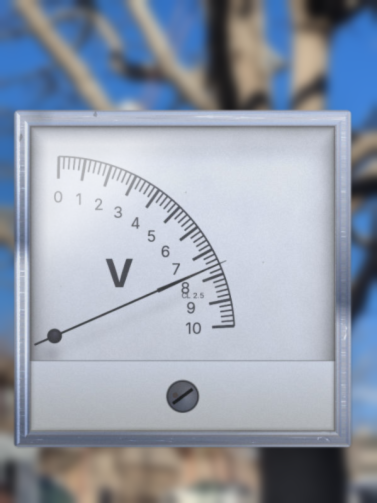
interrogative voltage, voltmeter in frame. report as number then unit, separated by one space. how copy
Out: 7.6 V
